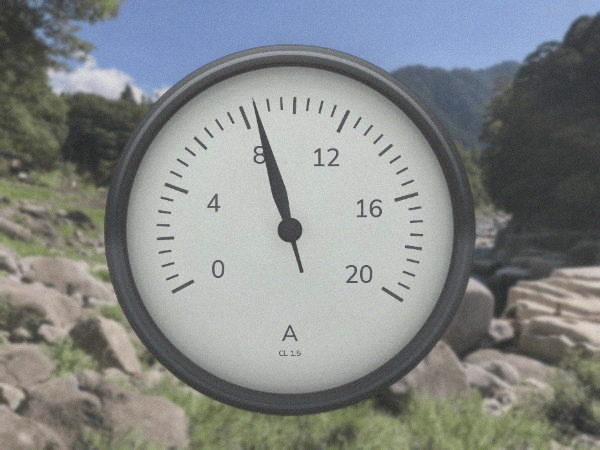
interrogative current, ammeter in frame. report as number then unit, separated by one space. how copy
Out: 8.5 A
